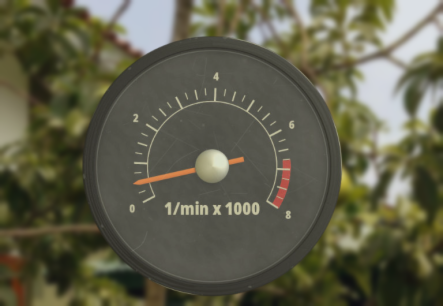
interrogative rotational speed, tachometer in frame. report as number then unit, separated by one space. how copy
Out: 500 rpm
